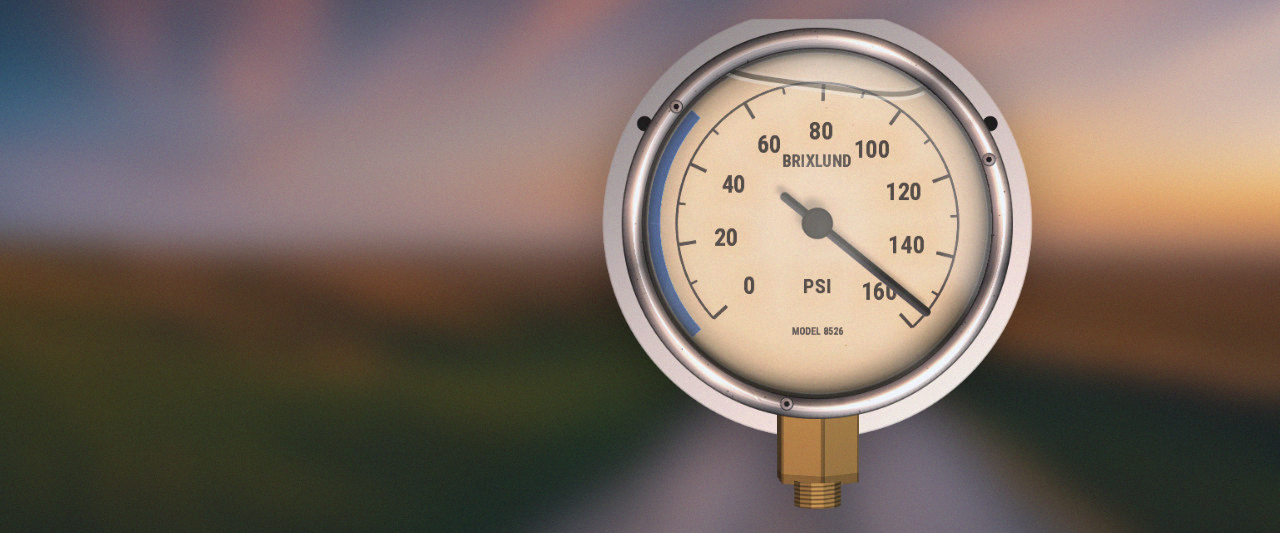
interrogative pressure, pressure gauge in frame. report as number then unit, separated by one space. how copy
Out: 155 psi
